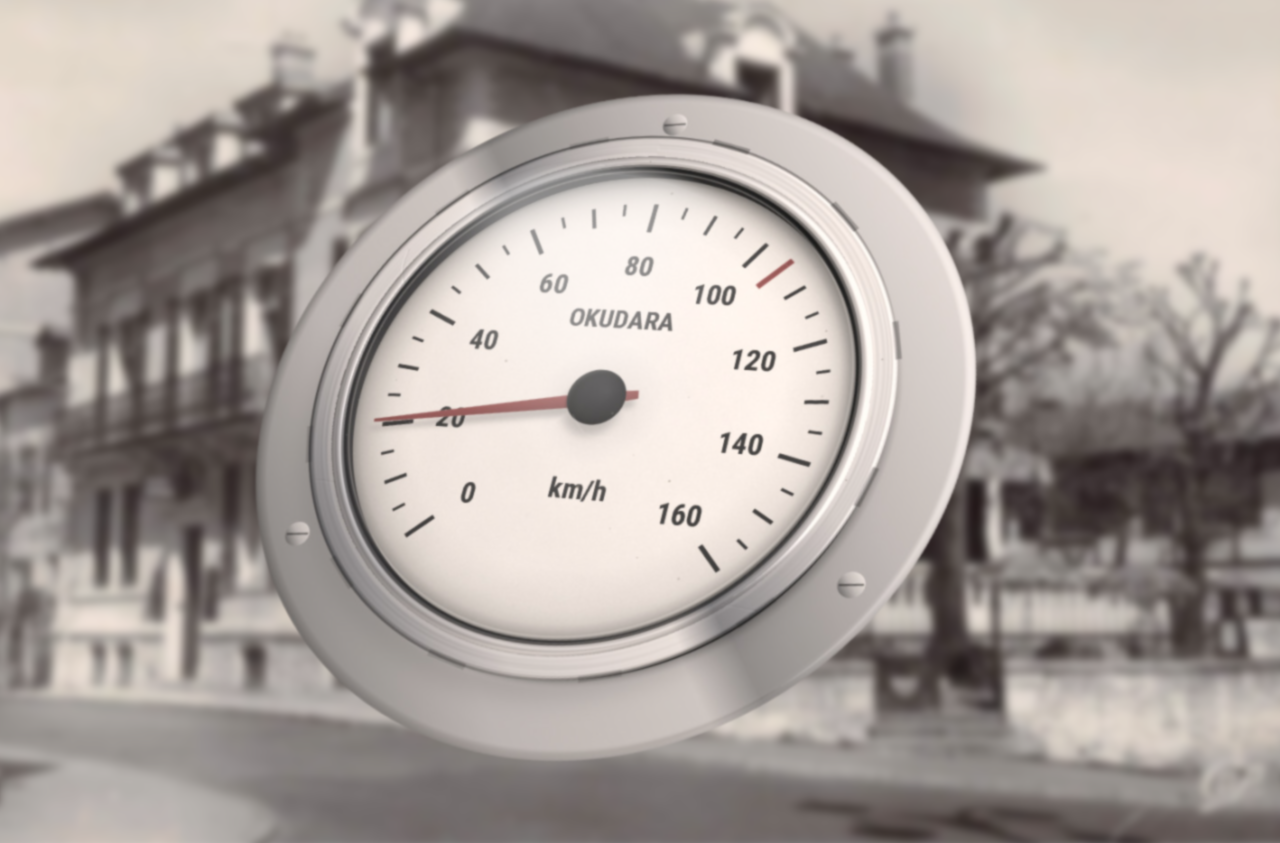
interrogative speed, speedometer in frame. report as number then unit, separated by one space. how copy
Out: 20 km/h
